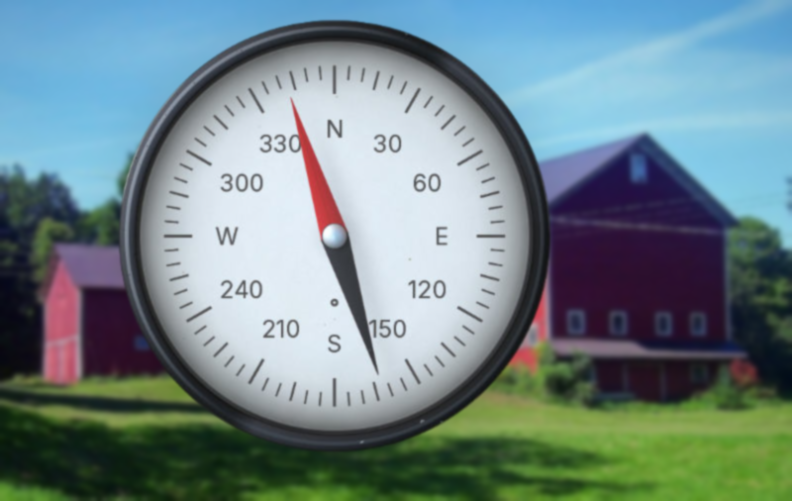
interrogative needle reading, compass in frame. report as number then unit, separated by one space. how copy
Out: 342.5 °
